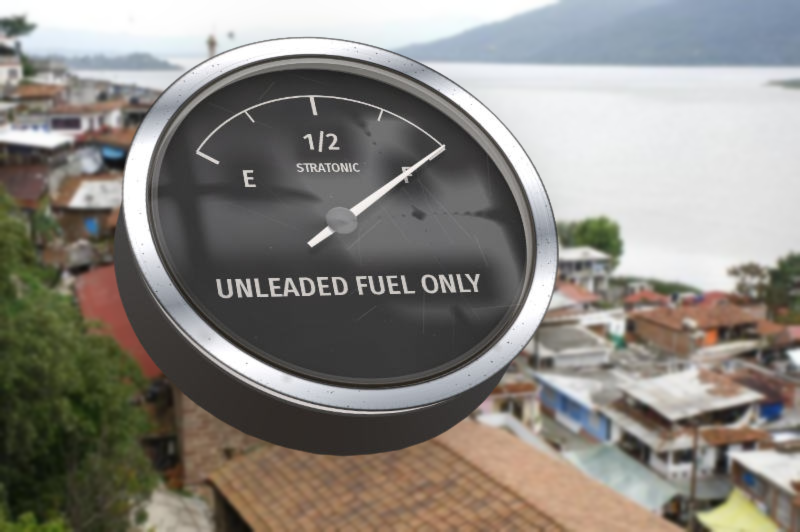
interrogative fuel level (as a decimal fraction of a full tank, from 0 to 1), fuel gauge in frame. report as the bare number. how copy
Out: 1
